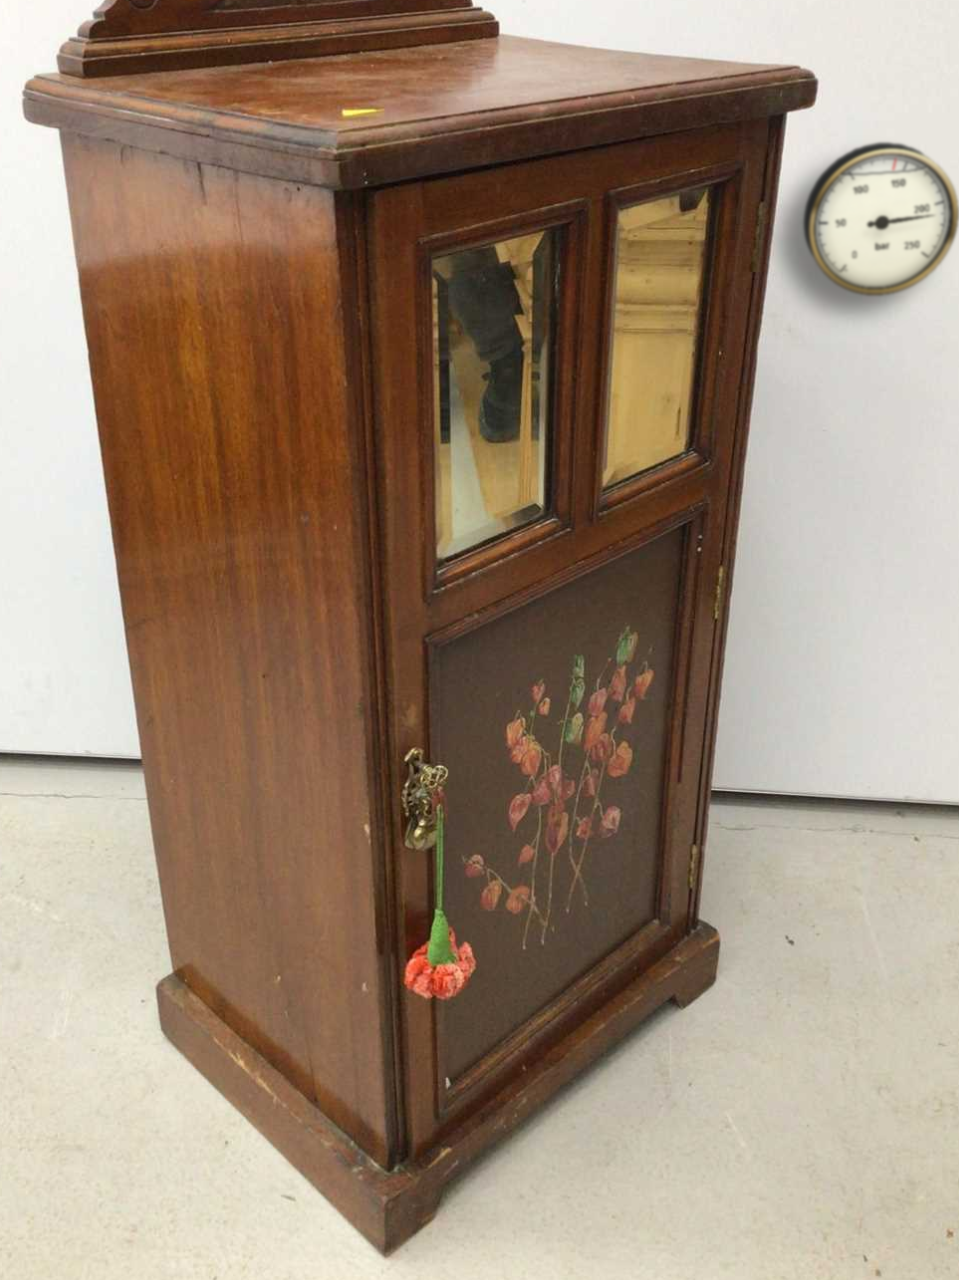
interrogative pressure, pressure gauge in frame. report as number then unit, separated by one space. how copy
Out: 210 bar
